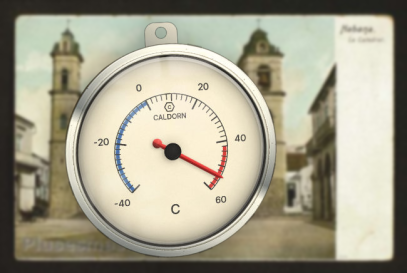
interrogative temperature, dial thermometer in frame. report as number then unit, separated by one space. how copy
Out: 54 °C
